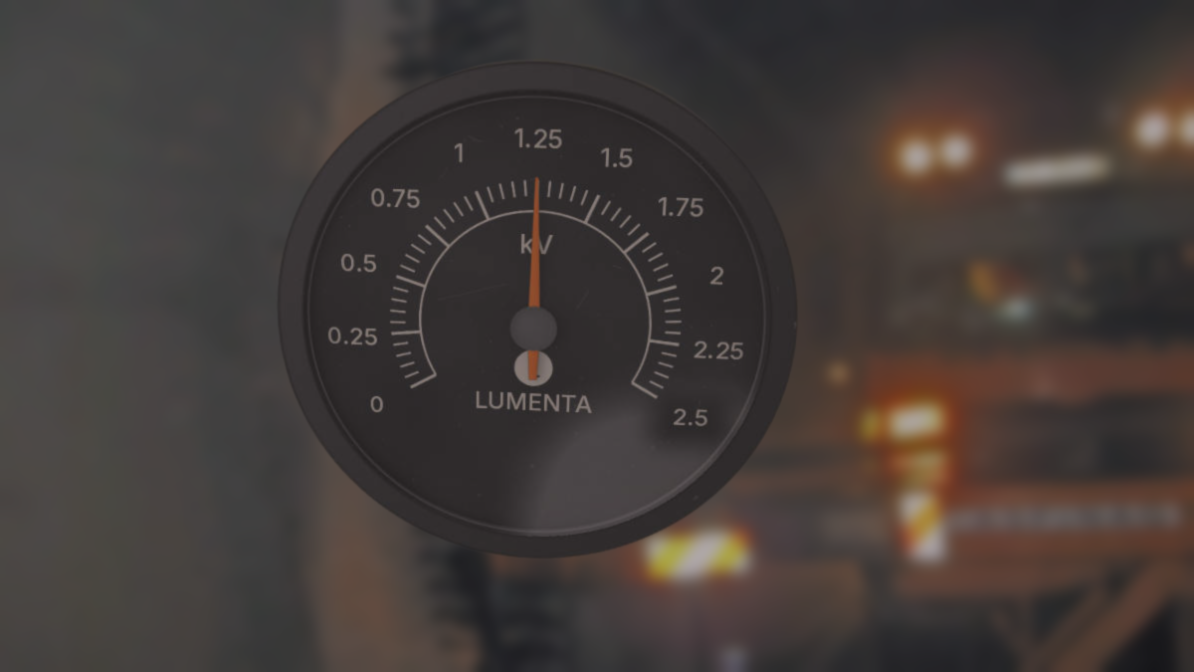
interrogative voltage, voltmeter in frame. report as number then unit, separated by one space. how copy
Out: 1.25 kV
